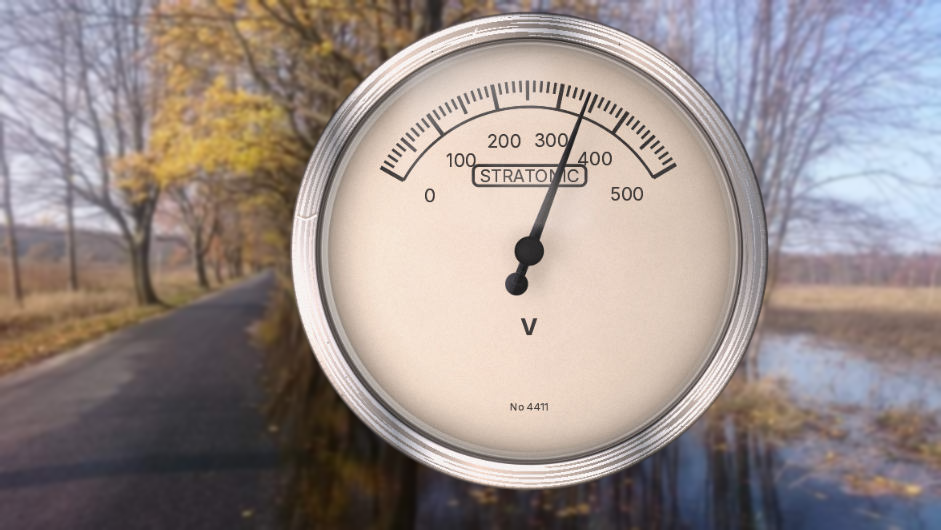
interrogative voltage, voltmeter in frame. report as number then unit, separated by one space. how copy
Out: 340 V
